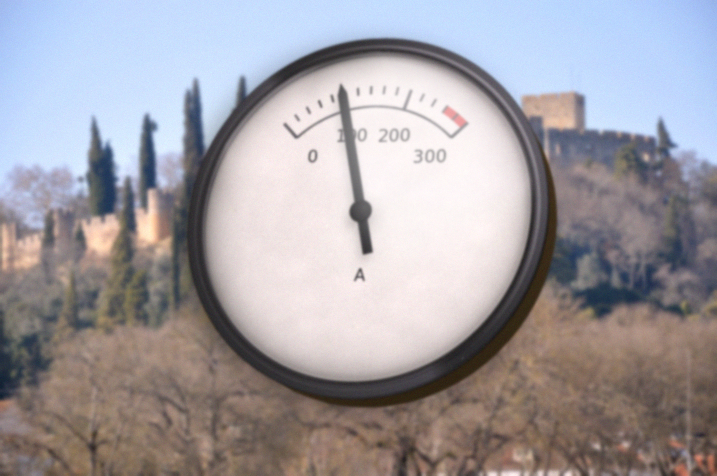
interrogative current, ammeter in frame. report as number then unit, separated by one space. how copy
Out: 100 A
